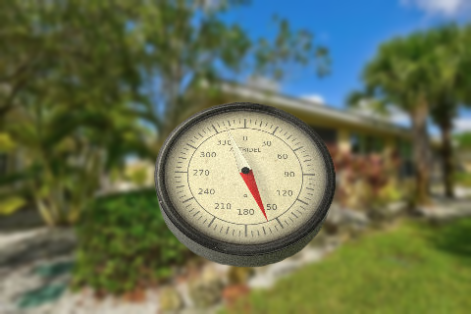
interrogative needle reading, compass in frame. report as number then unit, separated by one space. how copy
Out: 160 °
